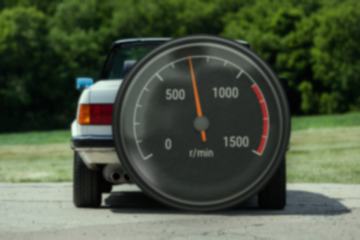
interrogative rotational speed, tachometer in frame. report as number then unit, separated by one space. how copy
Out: 700 rpm
